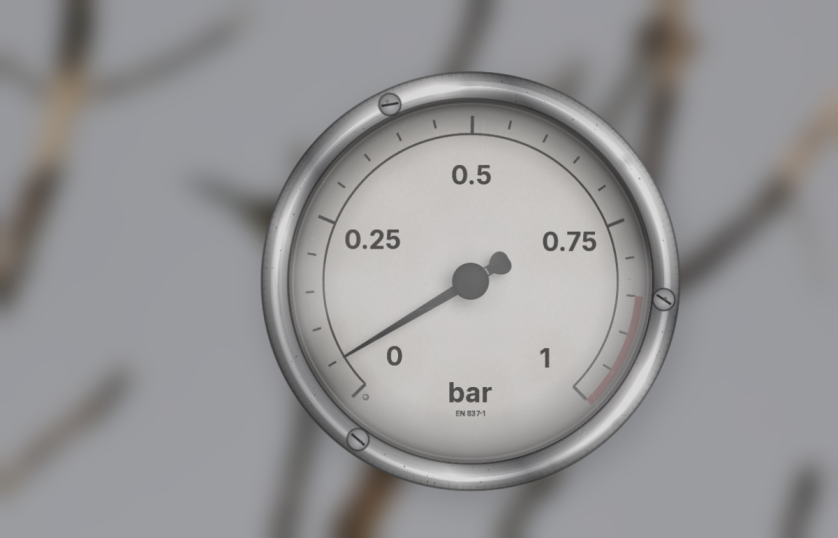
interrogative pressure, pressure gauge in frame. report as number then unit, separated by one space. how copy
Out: 0.05 bar
